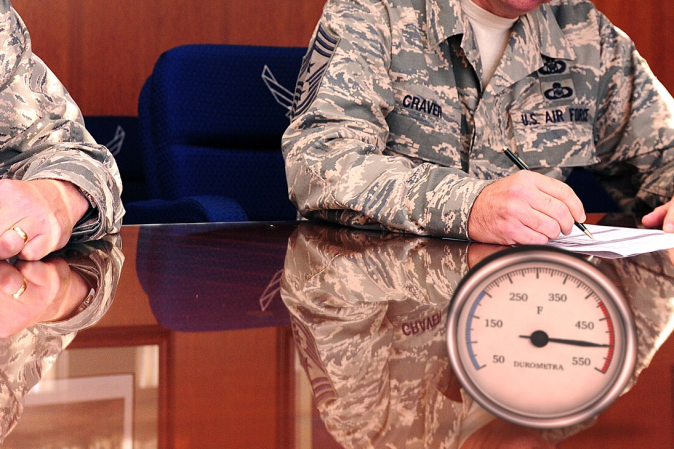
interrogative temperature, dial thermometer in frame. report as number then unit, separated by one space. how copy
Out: 500 °F
